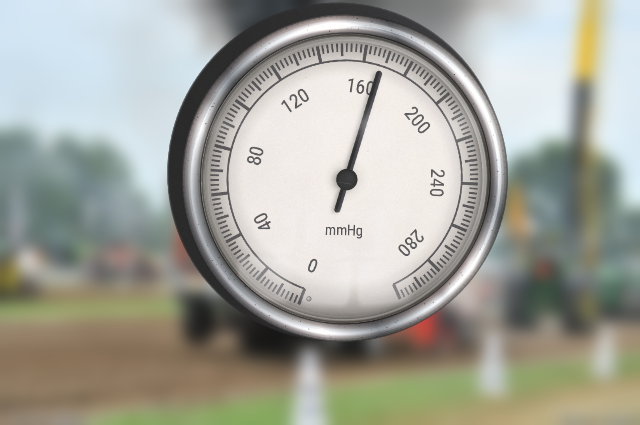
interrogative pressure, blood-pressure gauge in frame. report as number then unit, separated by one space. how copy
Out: 168 mmHg
